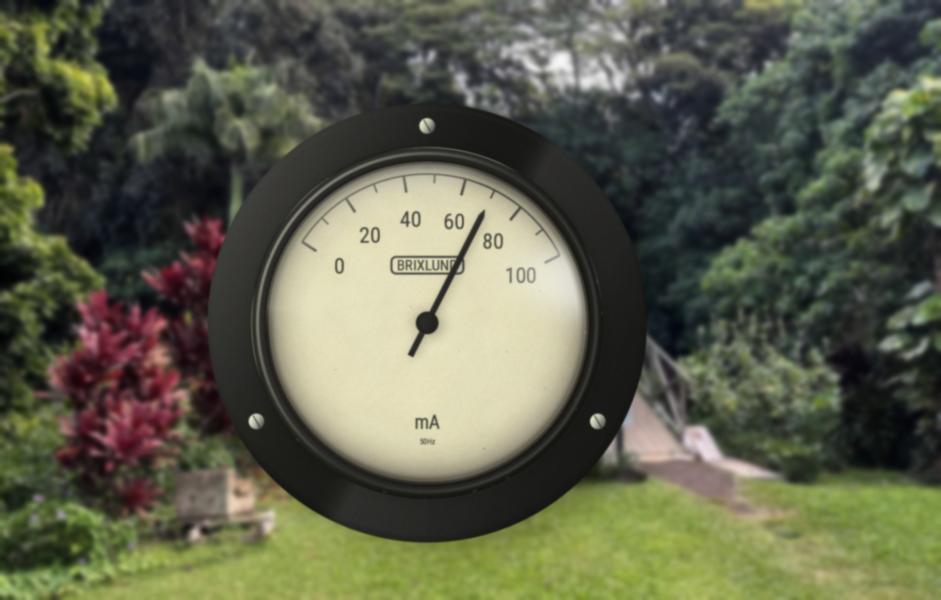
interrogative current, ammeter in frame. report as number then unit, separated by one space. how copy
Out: 70 mA
